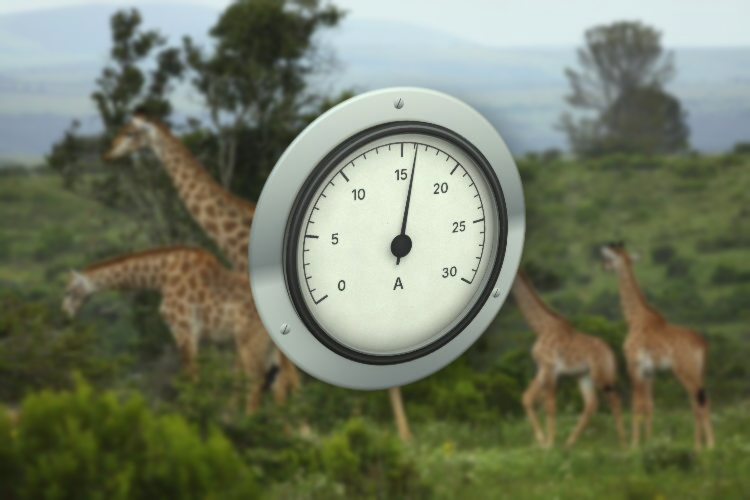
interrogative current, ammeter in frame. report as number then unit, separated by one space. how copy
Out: 16 A
